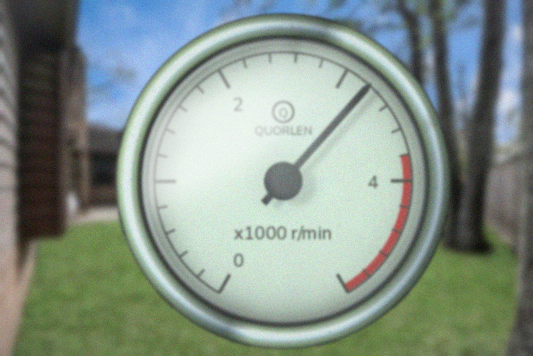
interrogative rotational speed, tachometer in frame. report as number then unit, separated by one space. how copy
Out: 3200 rpm
